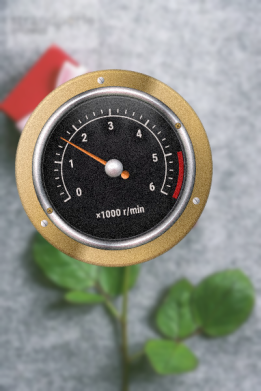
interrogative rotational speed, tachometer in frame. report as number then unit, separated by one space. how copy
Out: 1600 rpm
